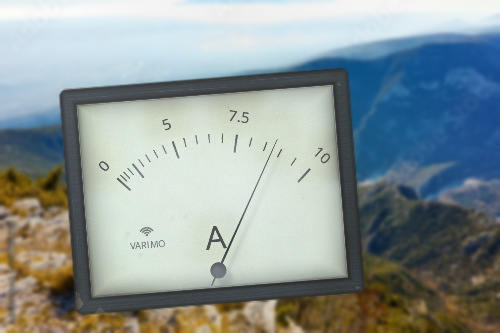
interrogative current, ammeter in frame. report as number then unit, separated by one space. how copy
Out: 8.75 A
